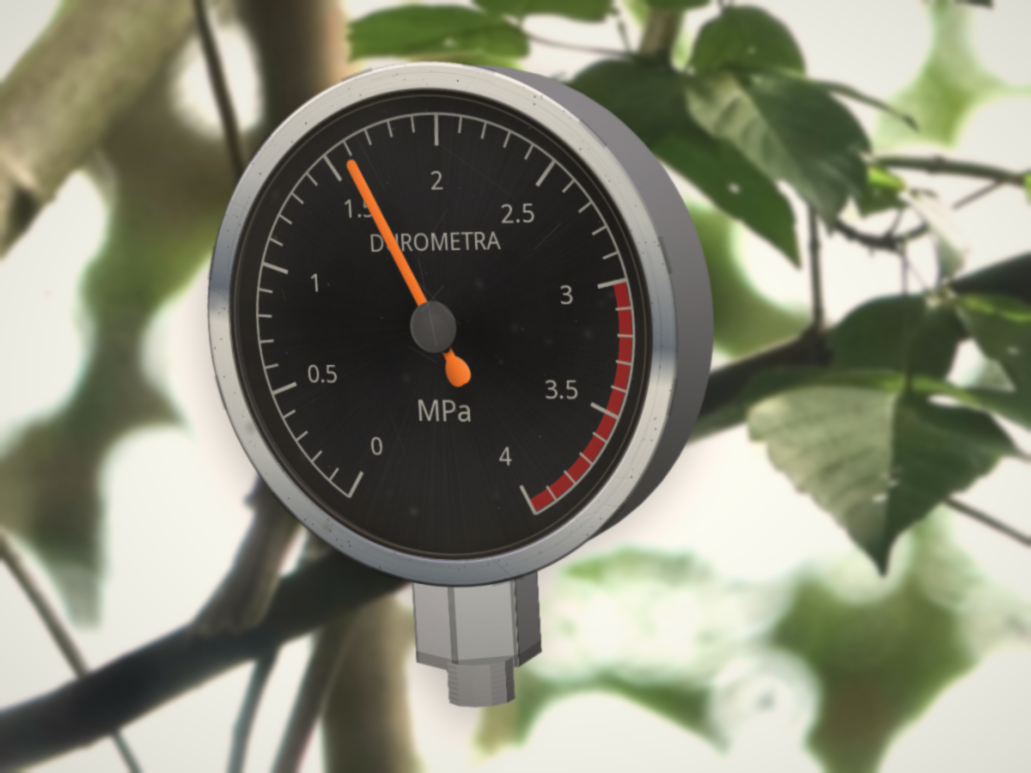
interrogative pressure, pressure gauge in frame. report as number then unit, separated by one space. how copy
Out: 1.6 MPa
